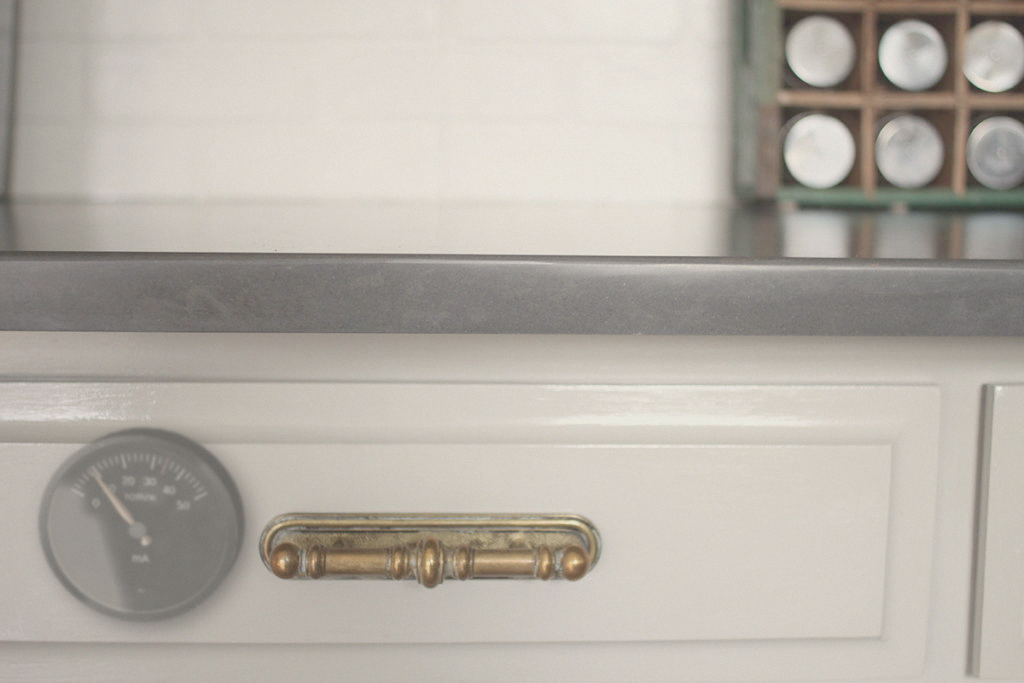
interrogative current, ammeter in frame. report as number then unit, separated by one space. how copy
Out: 10 mA
